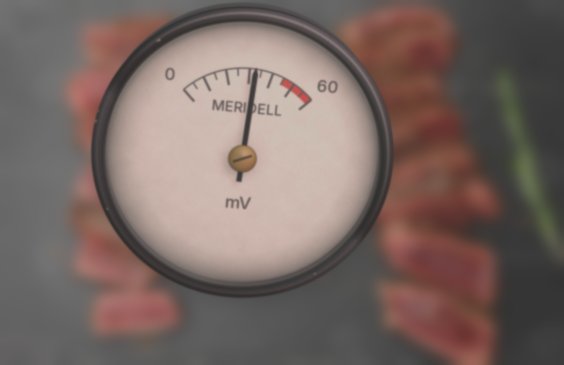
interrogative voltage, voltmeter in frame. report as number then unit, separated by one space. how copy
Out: 32.5 mV
